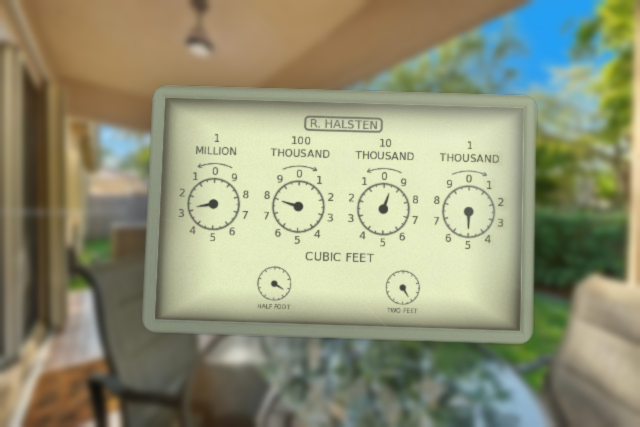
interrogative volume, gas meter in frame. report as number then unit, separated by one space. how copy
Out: 279500 ft³
